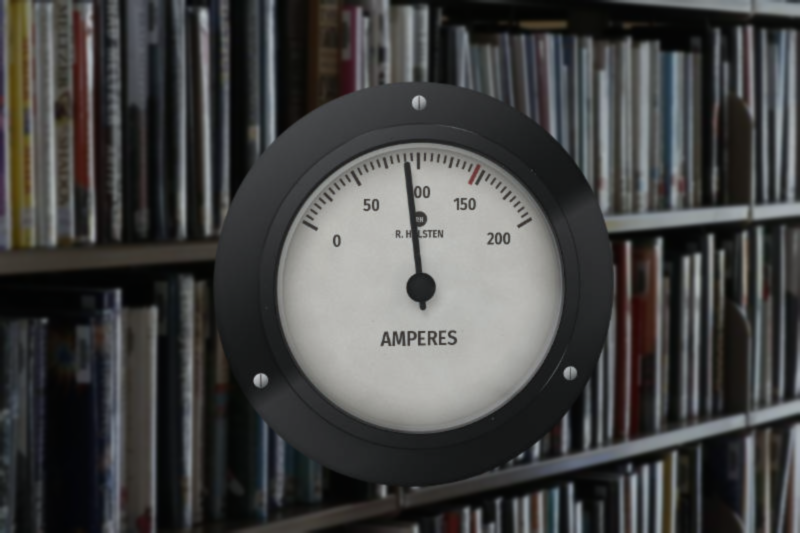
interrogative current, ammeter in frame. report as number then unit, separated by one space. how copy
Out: 90 A
